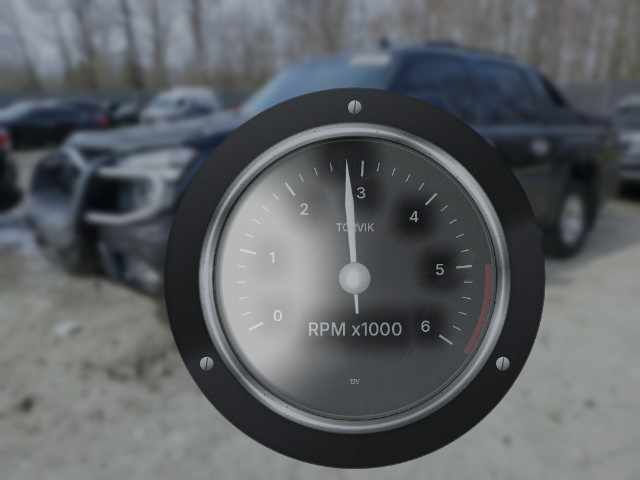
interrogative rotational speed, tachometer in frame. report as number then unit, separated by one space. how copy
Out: 2800 rpm
